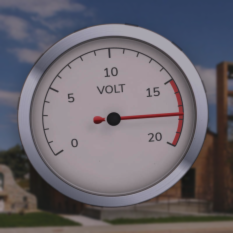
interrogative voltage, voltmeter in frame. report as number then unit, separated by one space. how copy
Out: 17.5 V
